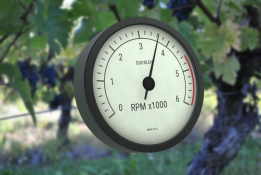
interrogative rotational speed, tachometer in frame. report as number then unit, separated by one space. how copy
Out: 3600 rpm
